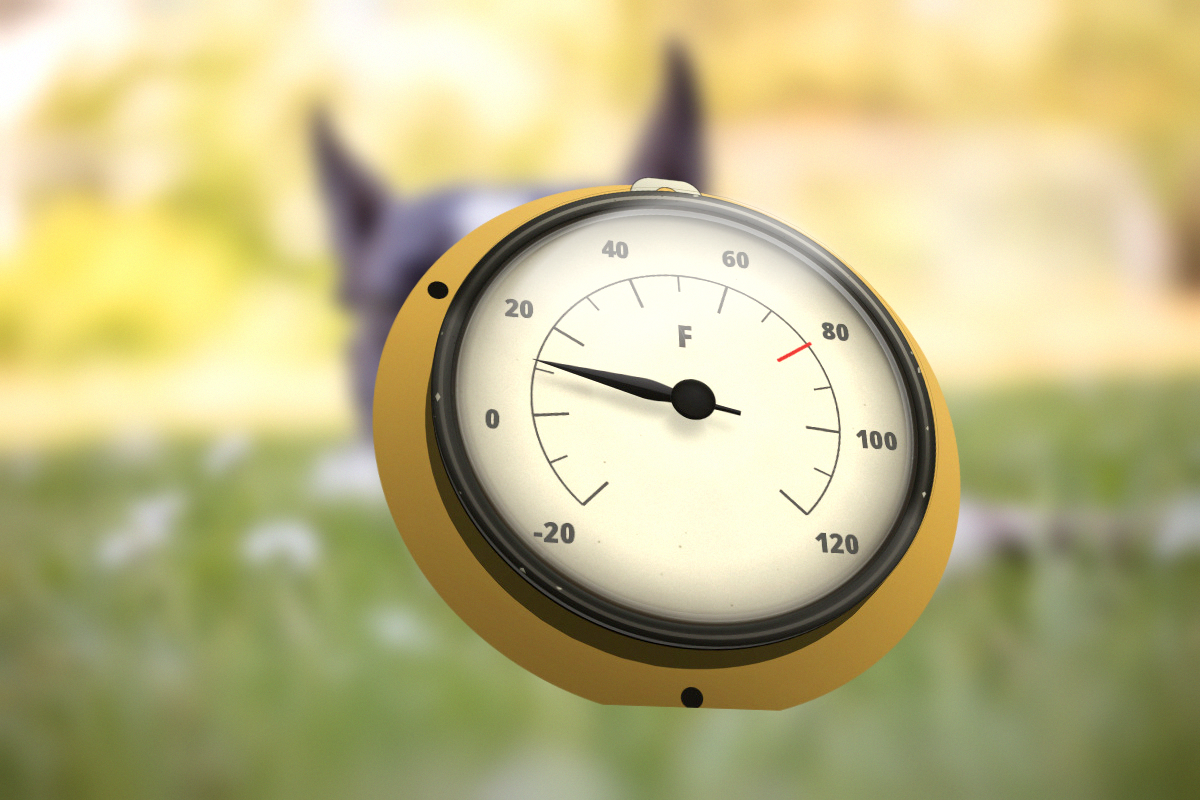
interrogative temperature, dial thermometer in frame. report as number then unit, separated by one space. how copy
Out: 10 °F
